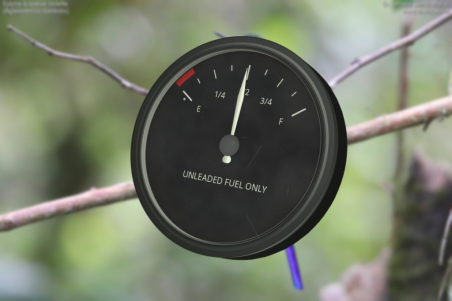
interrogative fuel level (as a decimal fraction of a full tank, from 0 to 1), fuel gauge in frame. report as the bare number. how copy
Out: 0.5
